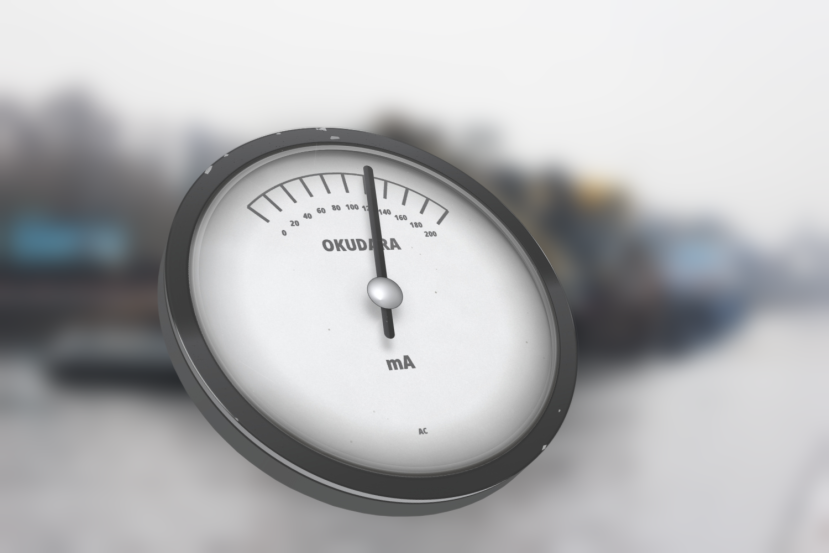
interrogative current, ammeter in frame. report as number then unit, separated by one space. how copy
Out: 120 mA
